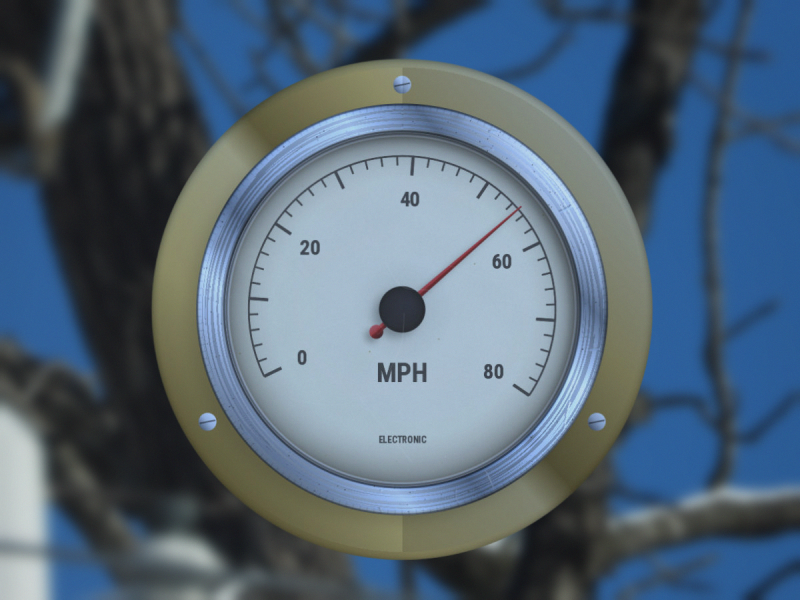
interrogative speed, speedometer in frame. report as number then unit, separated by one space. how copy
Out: 55 mph
